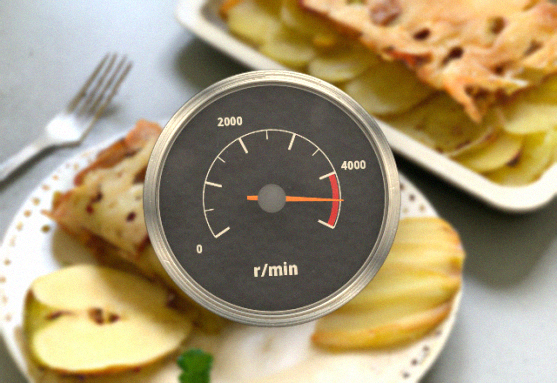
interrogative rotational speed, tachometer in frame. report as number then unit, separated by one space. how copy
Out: 4500 rpm
